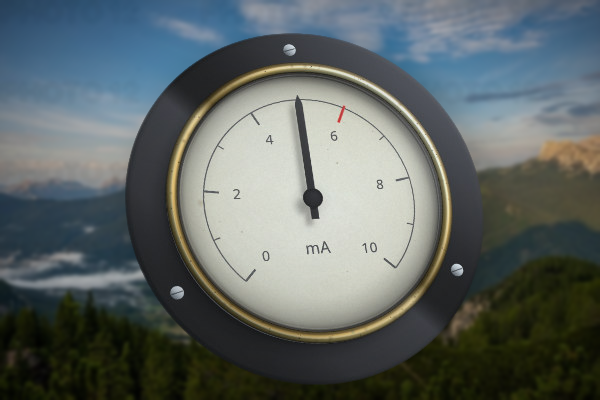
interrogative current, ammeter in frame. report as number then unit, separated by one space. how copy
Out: 5 mA
